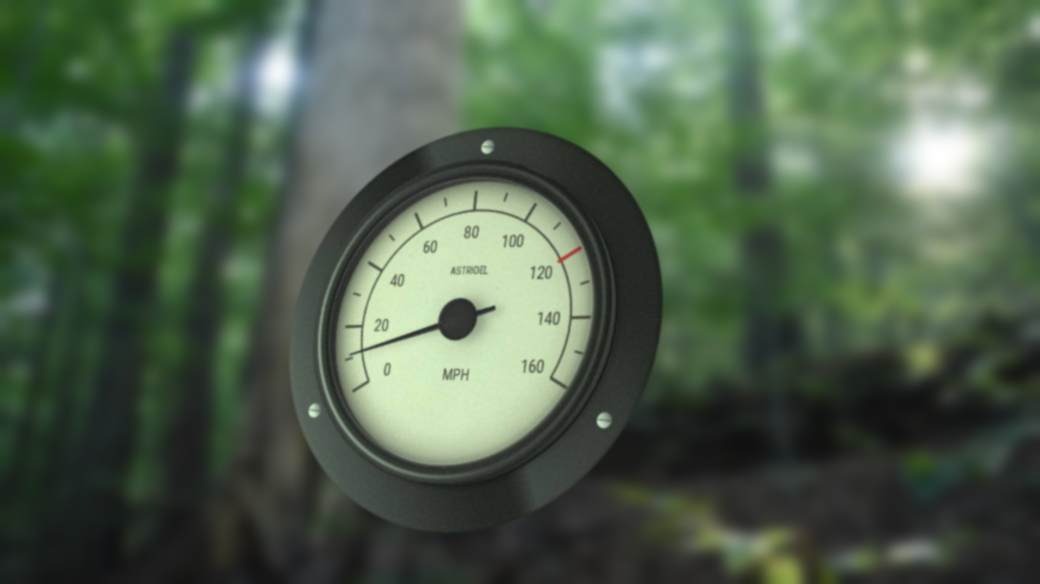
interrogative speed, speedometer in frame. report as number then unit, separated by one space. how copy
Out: 10 mph
